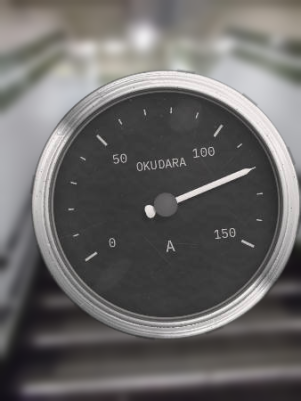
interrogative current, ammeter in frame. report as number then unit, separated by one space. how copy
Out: 120 A
